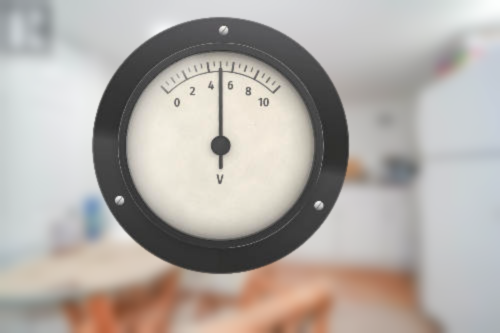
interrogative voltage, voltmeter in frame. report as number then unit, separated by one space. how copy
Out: 5 V
